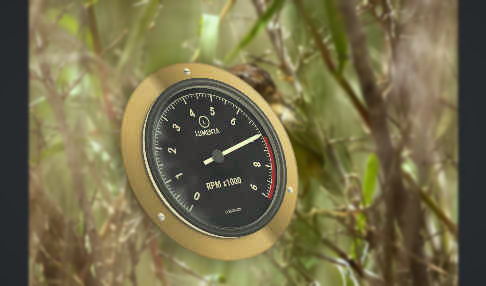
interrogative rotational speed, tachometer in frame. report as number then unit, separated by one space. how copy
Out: 7000 rpm
